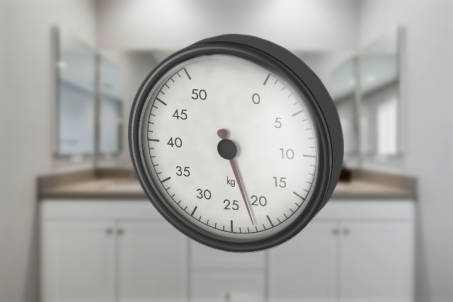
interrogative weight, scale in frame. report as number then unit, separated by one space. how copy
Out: 22 kg
